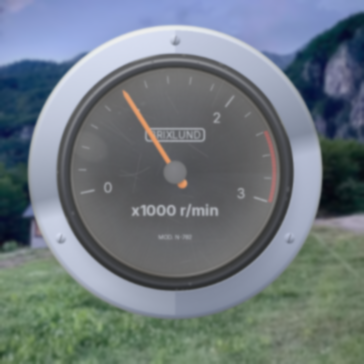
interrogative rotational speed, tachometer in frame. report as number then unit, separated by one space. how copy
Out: 1000 rpm
